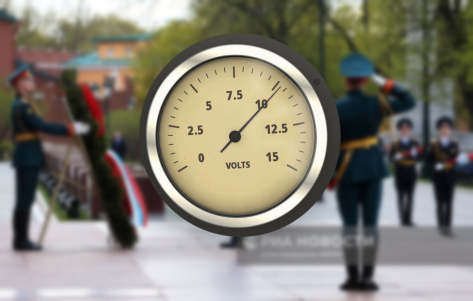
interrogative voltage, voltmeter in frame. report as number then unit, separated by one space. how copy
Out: 10.25 V
